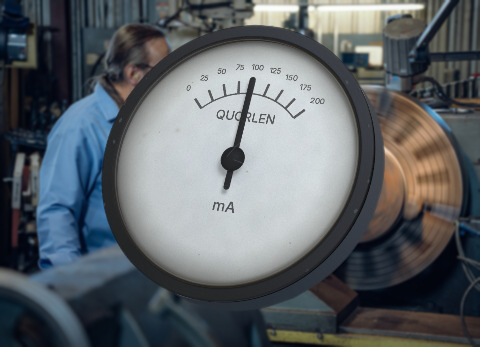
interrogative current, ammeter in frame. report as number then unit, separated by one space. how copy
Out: 100 mA
